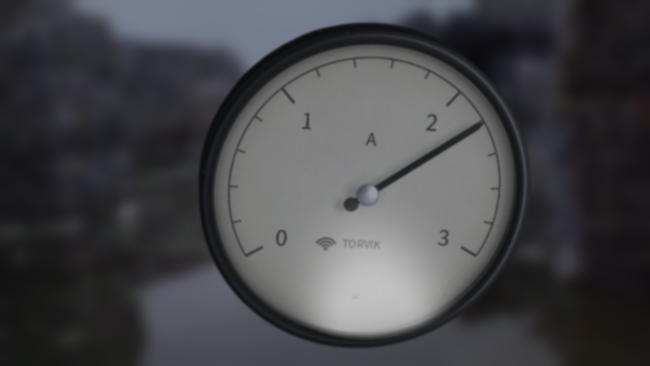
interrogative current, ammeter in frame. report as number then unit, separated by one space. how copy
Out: 2.2 A
